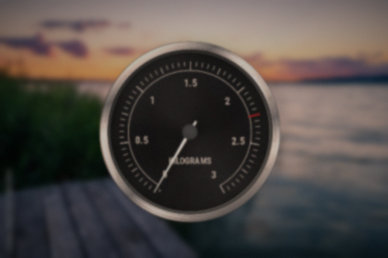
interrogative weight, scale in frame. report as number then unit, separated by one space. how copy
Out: 0 kg
